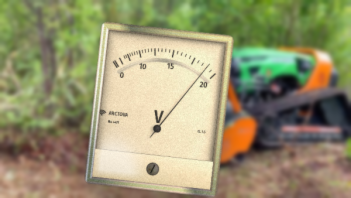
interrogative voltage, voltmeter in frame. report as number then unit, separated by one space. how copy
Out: 19 V
